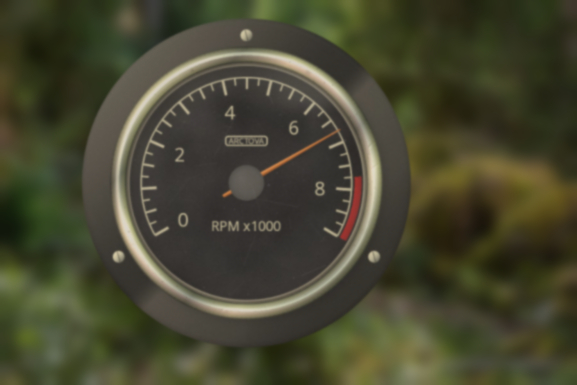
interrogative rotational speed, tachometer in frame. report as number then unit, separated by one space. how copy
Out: 6750 rpm
